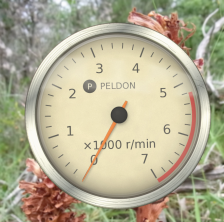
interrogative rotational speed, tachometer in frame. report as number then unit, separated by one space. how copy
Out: 0 rpm
